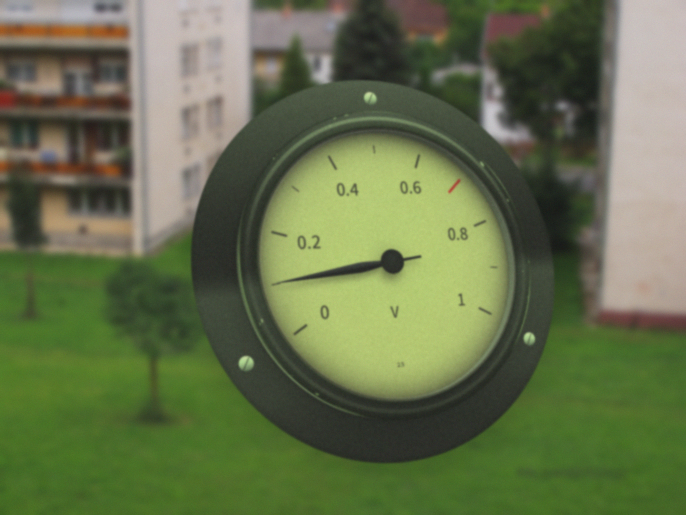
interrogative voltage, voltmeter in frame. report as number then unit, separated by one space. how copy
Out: 0.1 V
